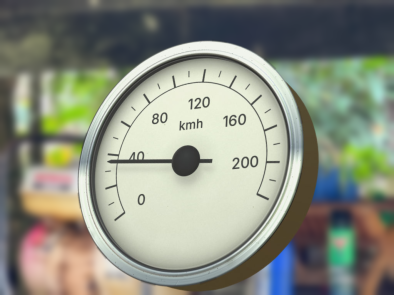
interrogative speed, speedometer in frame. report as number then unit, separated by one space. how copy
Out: 35 km/h
